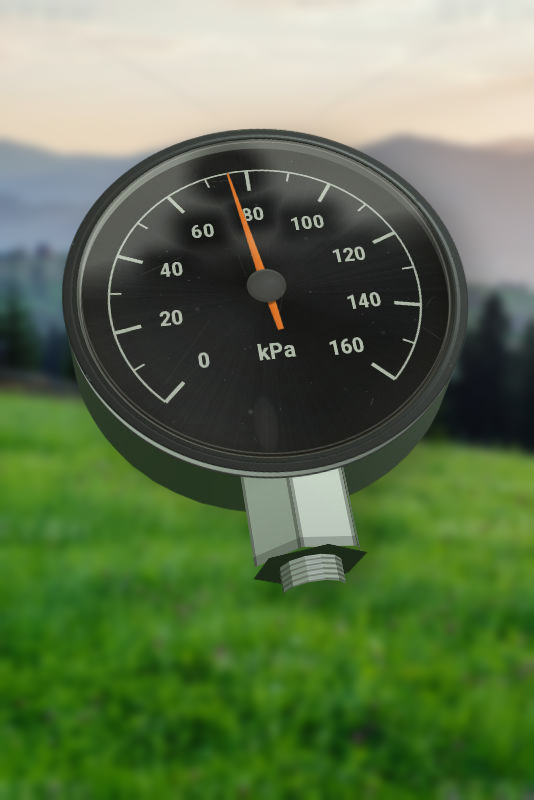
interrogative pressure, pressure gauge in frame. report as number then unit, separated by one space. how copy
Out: 75 kPa
